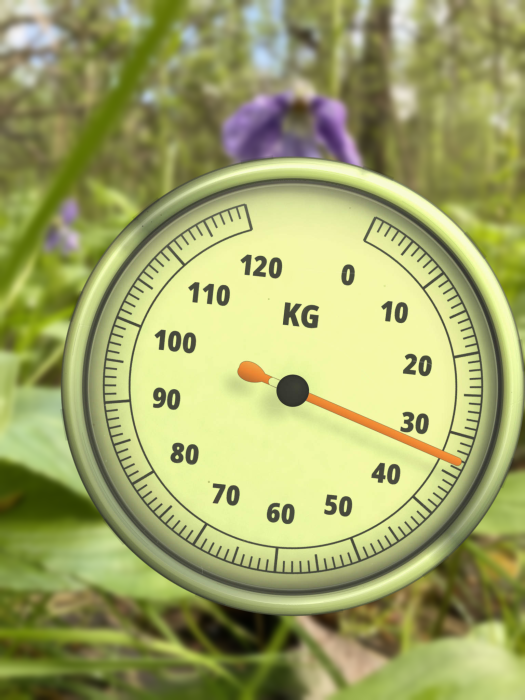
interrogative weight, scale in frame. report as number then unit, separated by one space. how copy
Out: 33 kg
